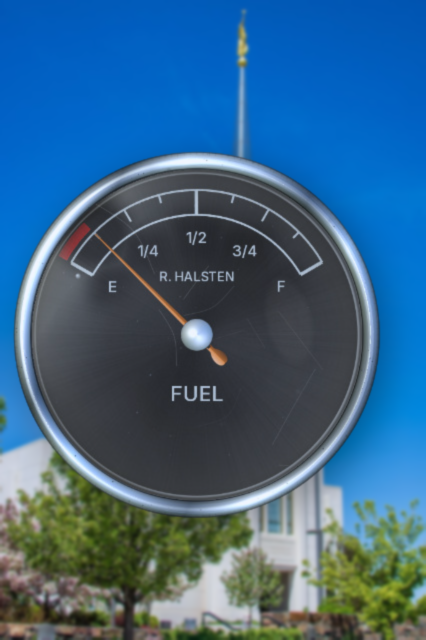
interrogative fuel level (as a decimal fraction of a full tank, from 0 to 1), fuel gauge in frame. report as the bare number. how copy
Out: 0.125
